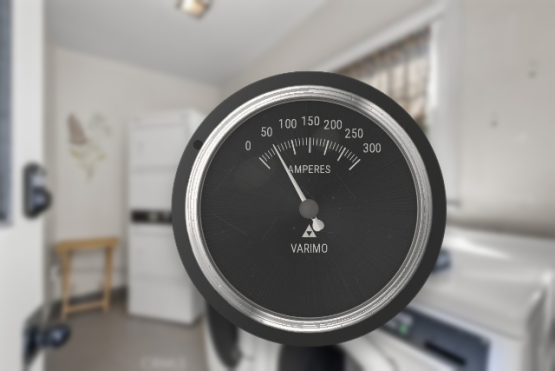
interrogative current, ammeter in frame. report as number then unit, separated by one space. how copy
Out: 50 A
